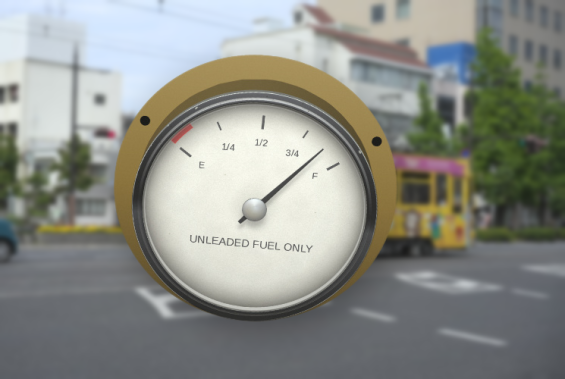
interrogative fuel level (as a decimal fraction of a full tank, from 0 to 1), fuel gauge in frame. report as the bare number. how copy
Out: 0.875
